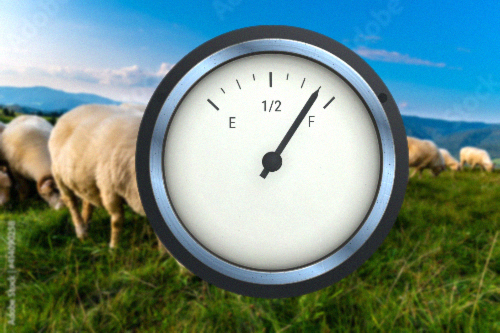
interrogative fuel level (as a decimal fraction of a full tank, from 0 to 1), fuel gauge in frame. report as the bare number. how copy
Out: 0.875
